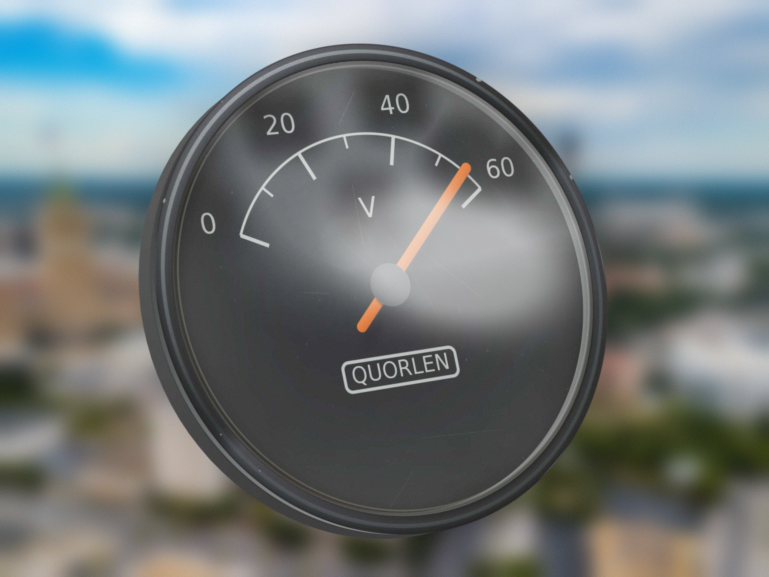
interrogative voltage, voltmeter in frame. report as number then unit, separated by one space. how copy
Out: 55 V
